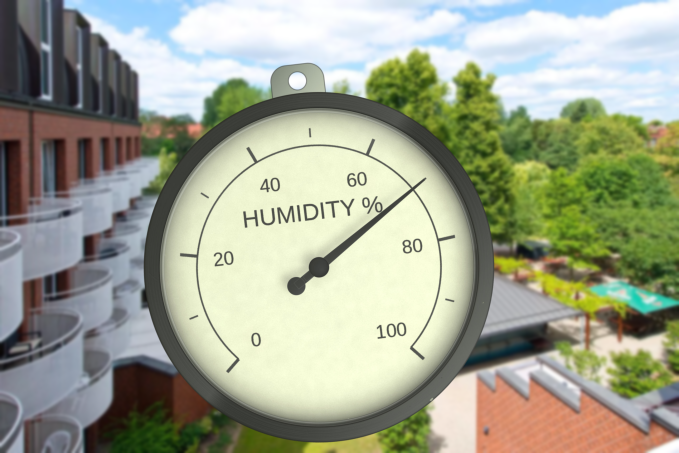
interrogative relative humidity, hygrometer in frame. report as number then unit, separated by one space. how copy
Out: 70 %
